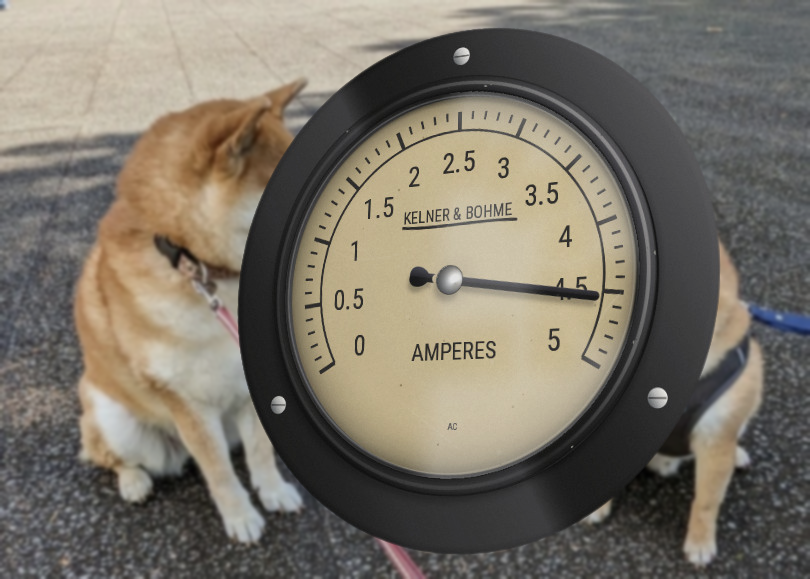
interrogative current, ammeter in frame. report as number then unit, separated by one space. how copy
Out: 4.55 A
